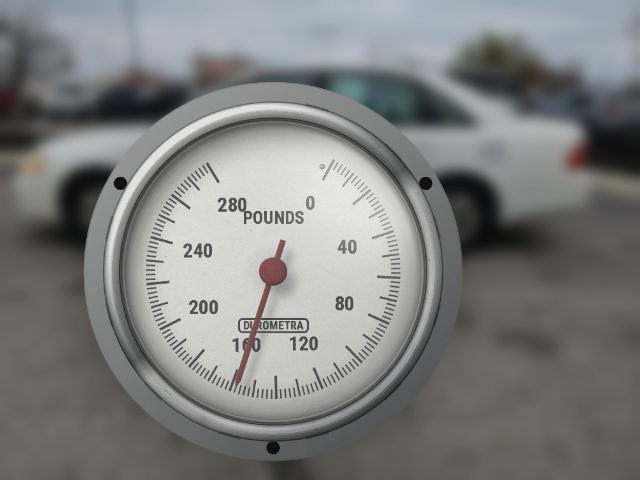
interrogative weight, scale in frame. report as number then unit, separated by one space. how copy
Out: 158 lb
